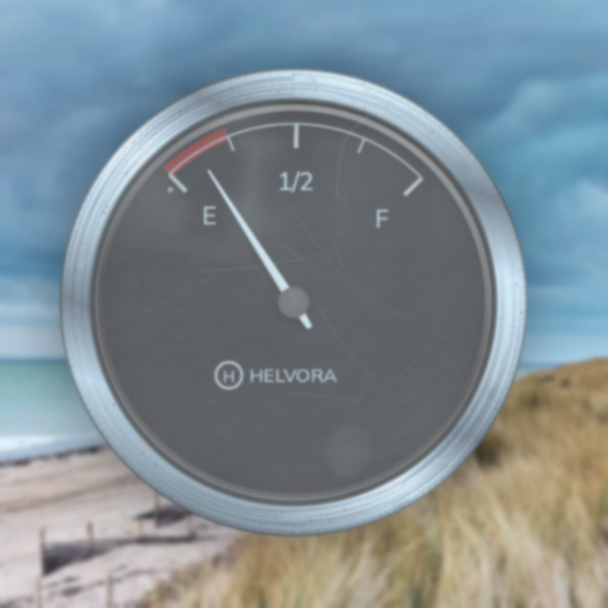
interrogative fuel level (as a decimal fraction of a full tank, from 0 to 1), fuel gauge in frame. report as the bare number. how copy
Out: 0.125
